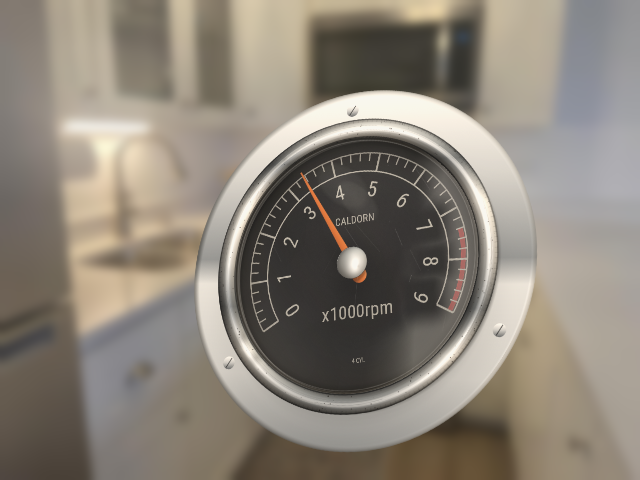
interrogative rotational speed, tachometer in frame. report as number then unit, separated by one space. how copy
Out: 3400 rpm
